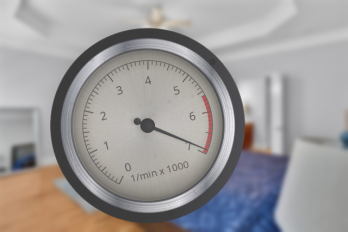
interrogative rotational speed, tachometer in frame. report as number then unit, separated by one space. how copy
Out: 6900 rpm
